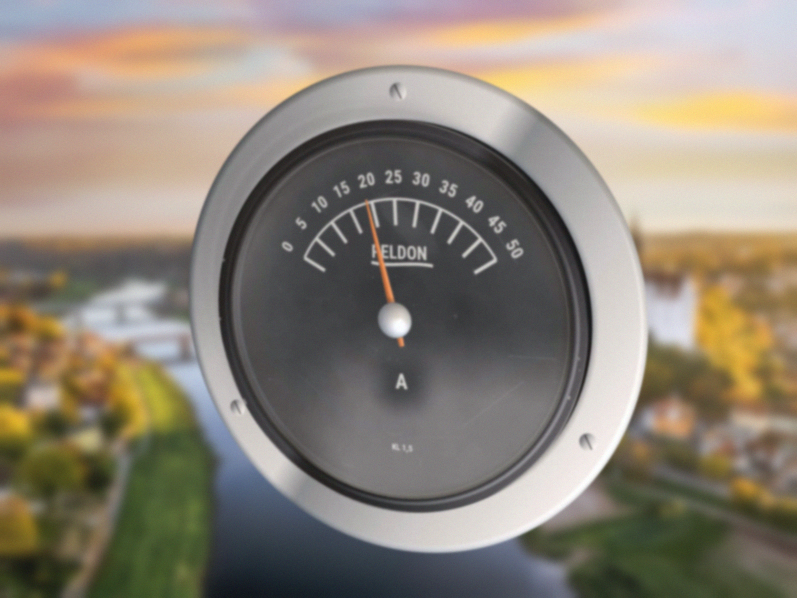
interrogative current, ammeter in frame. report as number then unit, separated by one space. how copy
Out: 20 A
